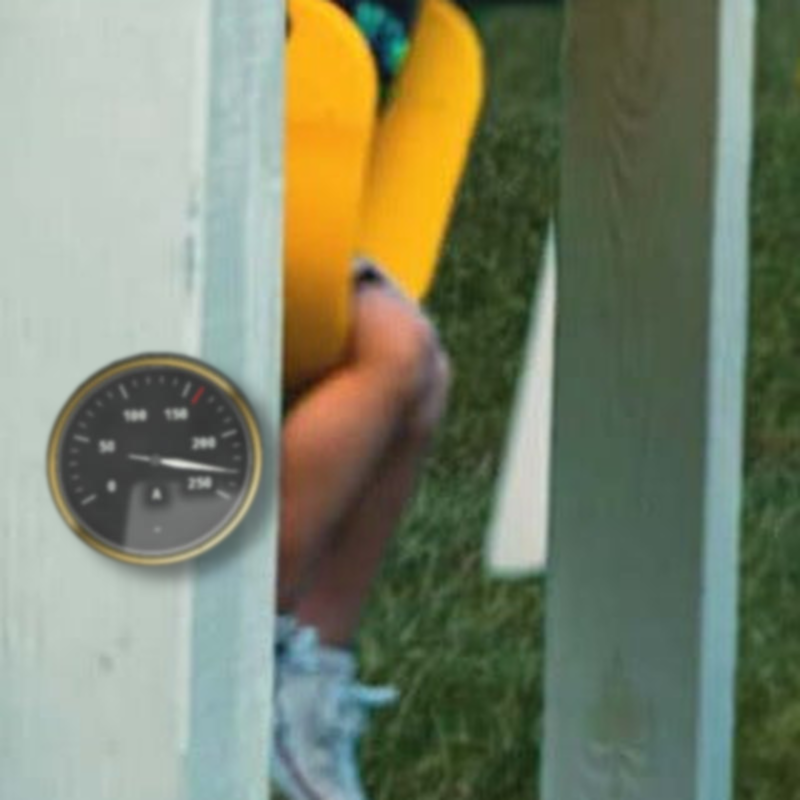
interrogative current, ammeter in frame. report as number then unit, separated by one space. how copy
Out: 230 A
